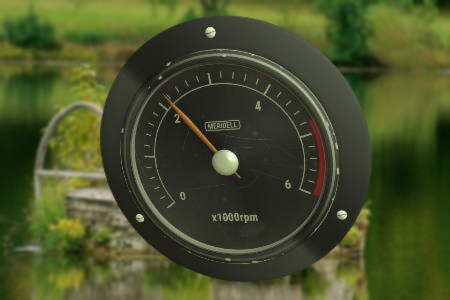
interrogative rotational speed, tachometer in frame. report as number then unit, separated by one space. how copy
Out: 2200 rpm
